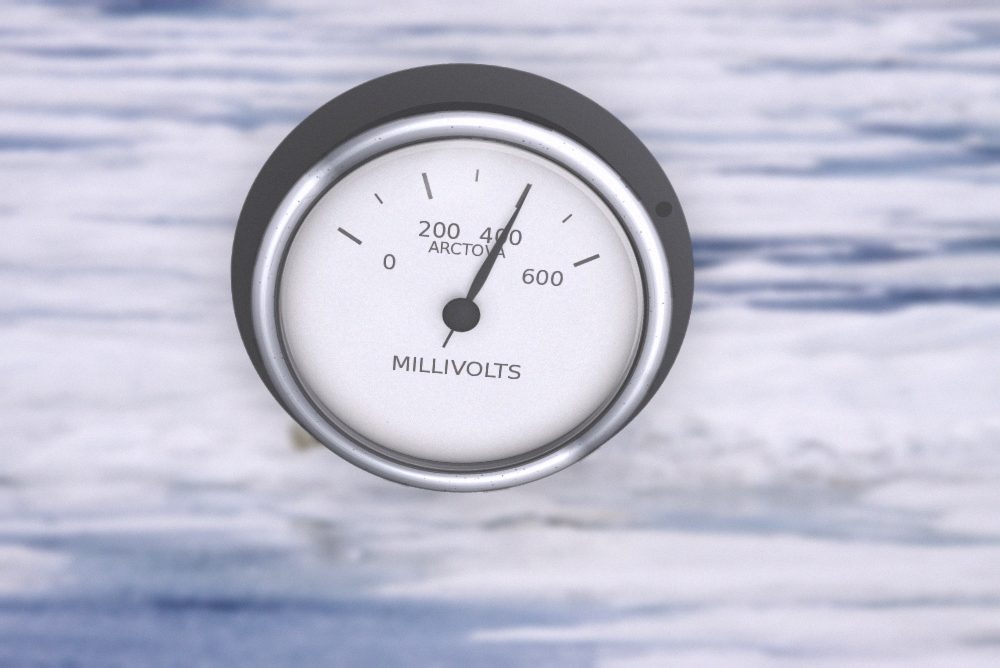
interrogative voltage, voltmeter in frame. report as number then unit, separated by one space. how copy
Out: 400 mV
